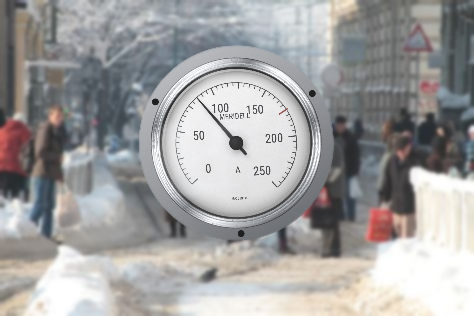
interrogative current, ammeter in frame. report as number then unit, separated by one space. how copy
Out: 85 A
